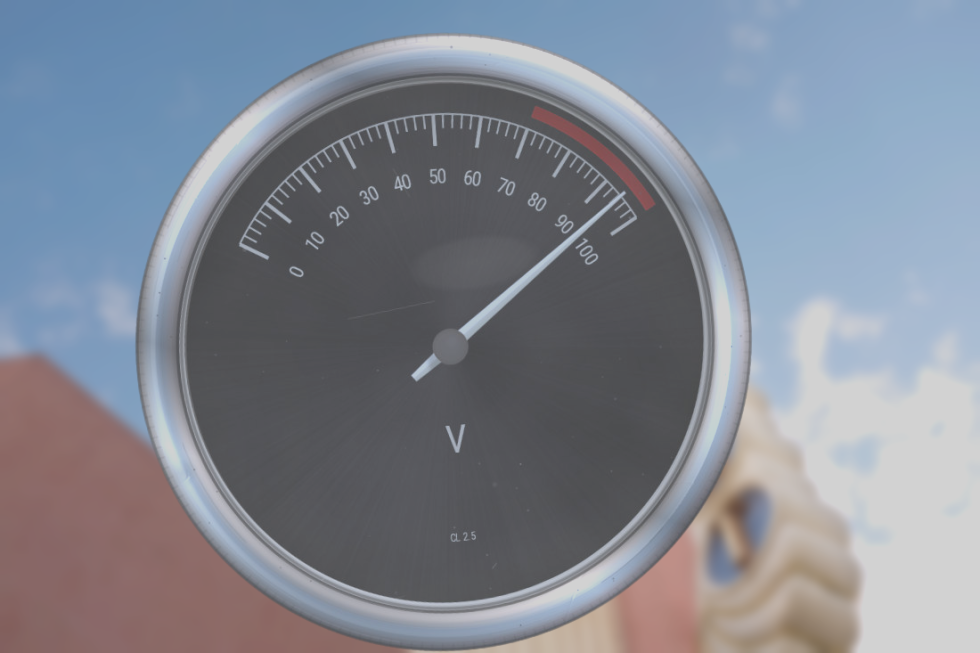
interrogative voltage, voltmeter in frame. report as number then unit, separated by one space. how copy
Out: 94 V
